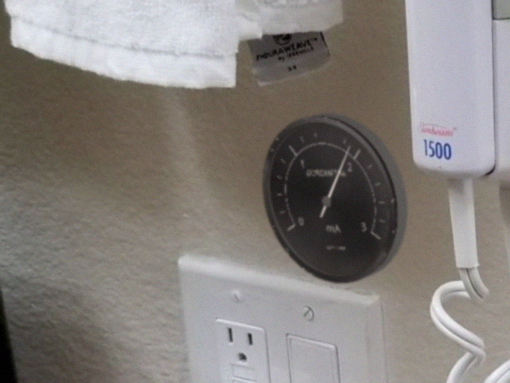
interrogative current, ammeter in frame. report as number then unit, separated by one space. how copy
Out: 1.9 mA
